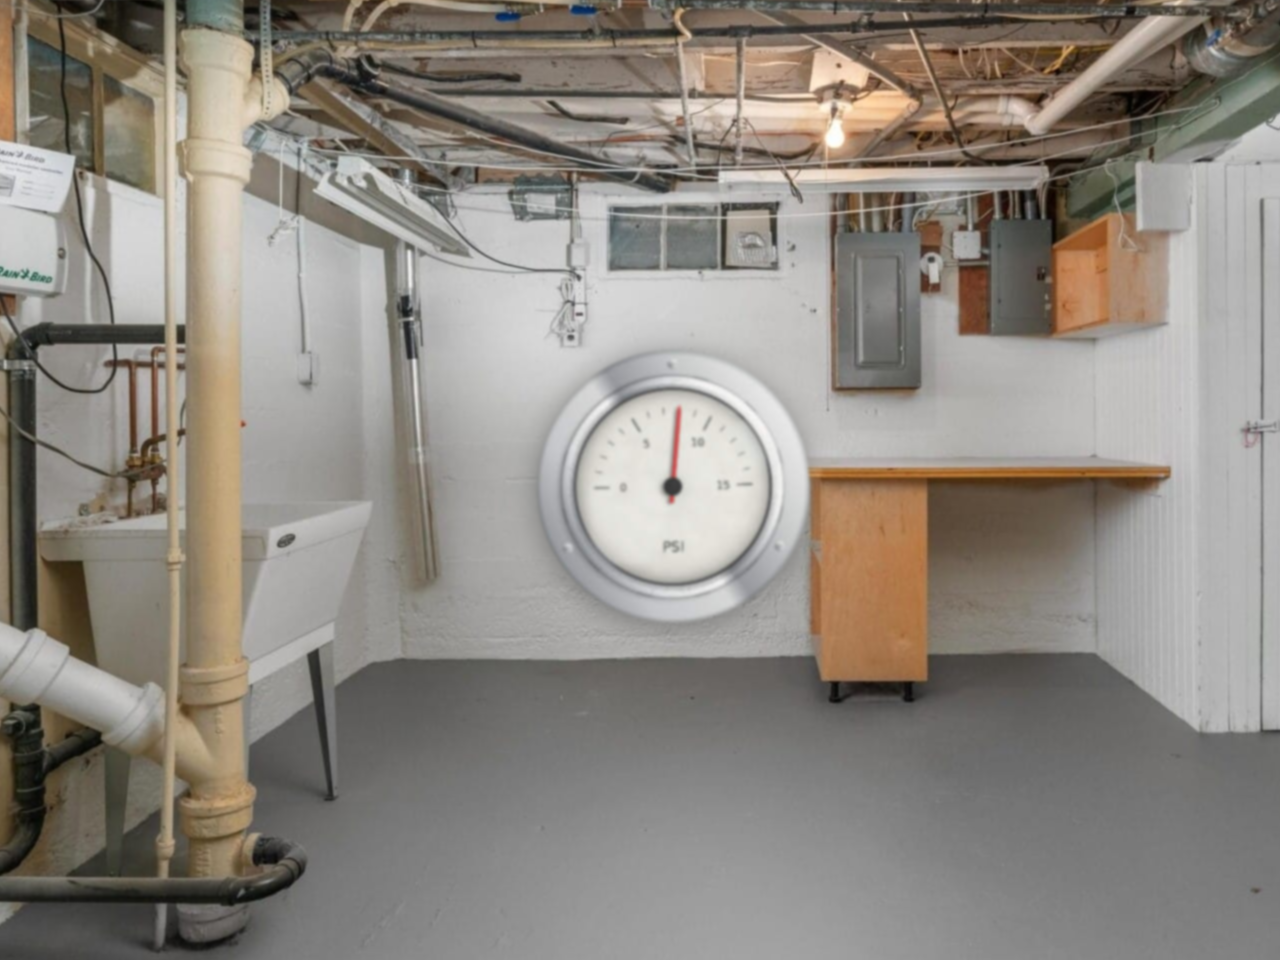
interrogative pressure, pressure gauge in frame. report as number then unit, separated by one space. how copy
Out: 8 psi
